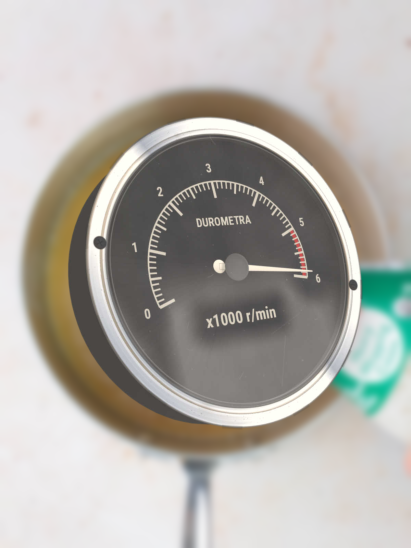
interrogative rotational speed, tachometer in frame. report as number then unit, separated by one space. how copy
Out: 5900 rpm
